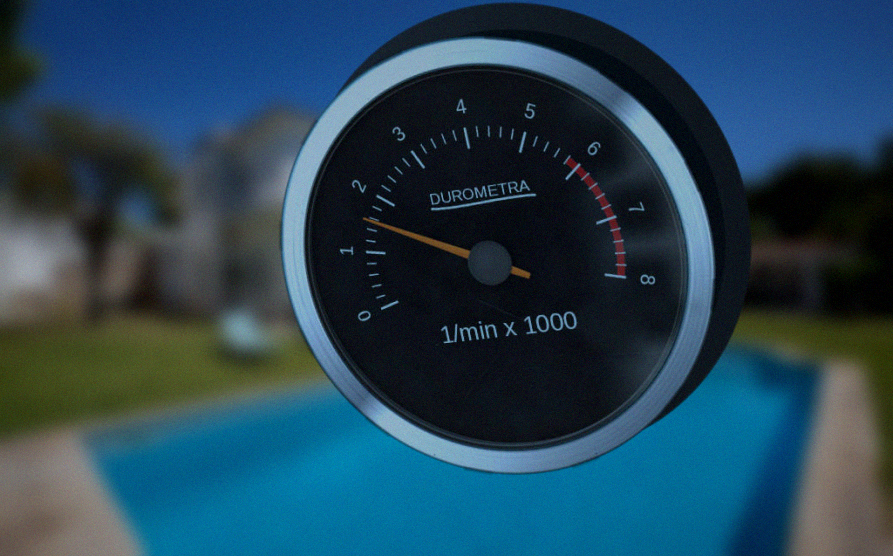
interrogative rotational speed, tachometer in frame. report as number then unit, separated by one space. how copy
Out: 1600 rpm
